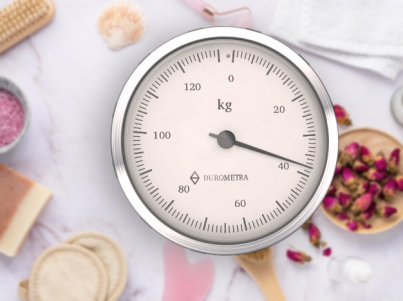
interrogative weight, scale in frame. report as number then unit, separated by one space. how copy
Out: 38 kg
